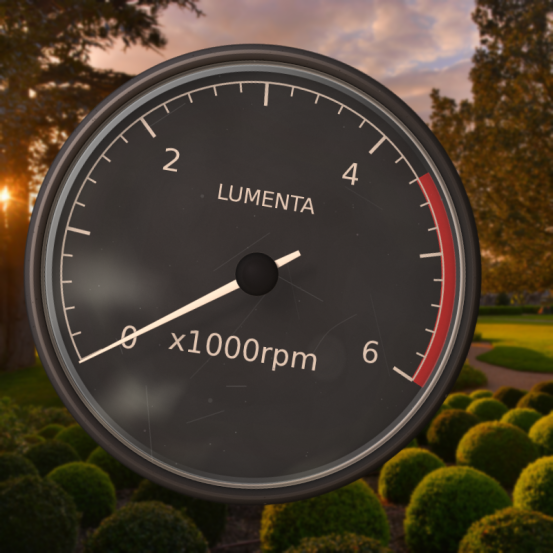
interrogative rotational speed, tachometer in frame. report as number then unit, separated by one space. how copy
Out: 0 rpm
